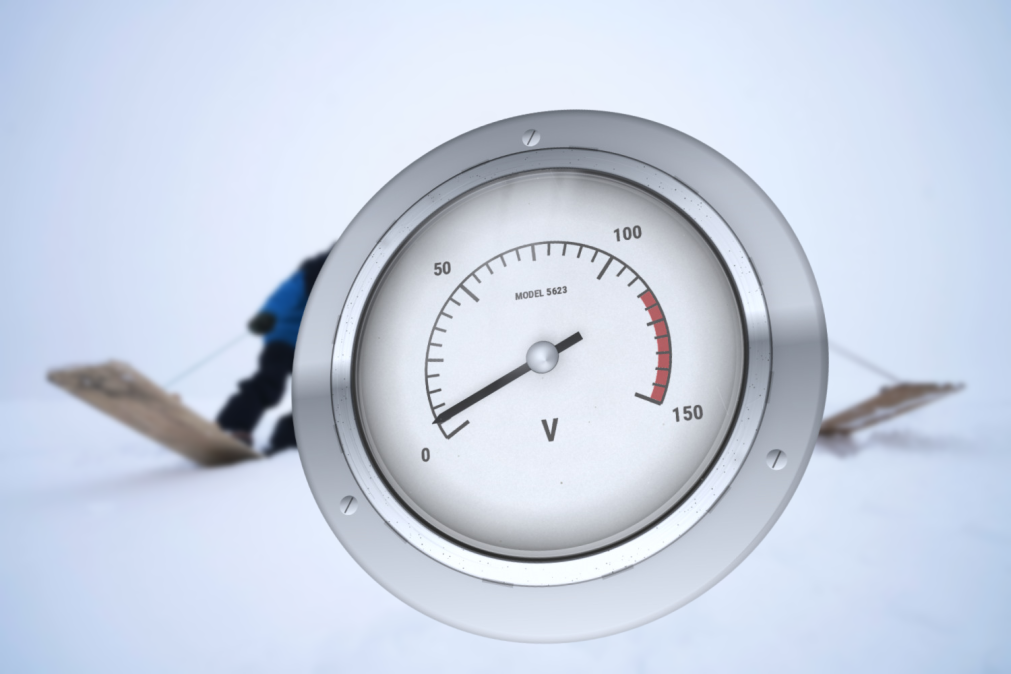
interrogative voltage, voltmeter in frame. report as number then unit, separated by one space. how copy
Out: 5 V
